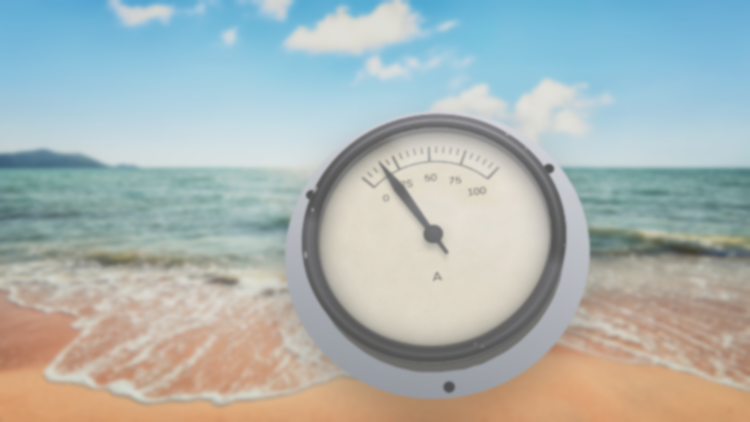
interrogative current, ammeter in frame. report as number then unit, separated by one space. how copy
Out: 15 A
